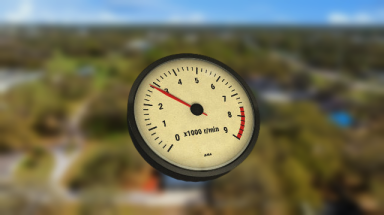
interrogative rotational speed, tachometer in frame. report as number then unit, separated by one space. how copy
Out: 2800 rpm
